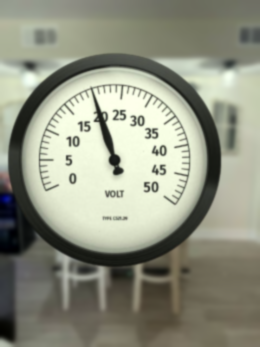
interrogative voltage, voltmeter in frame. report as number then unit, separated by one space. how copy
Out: 20 V
